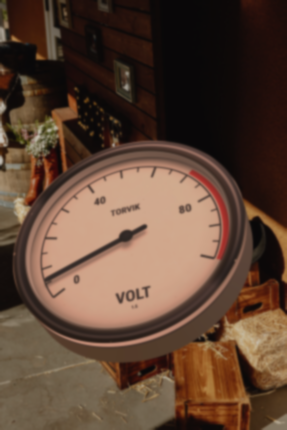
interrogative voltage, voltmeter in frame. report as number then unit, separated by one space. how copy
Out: 5 V
